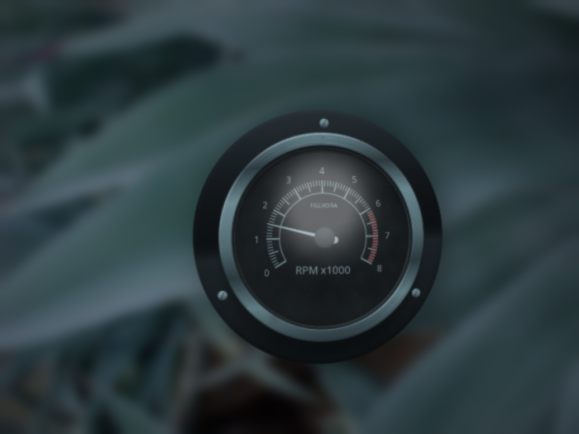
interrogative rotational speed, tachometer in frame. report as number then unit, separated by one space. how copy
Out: 1500 rpm
